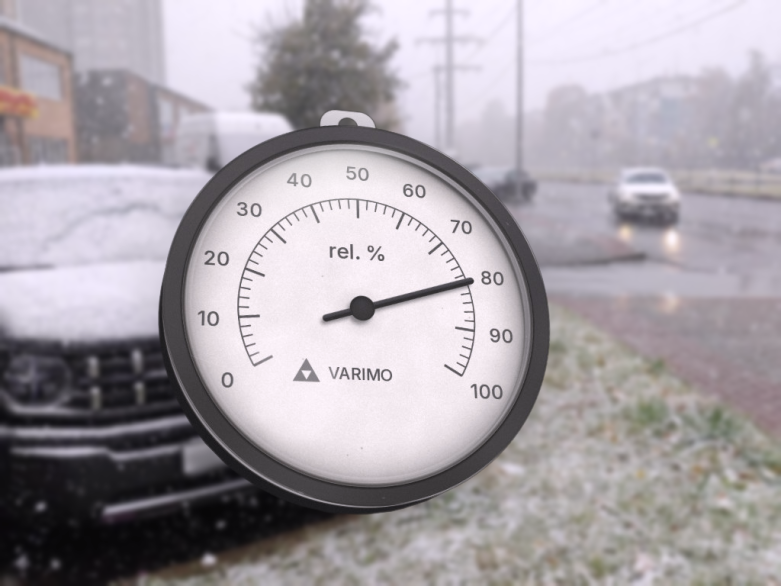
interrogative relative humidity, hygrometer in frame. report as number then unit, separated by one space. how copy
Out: 80 %
